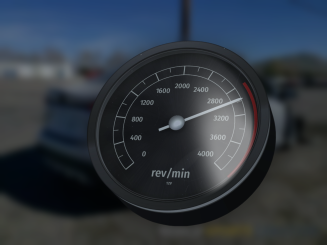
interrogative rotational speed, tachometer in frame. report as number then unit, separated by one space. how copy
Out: 3000 rpm
